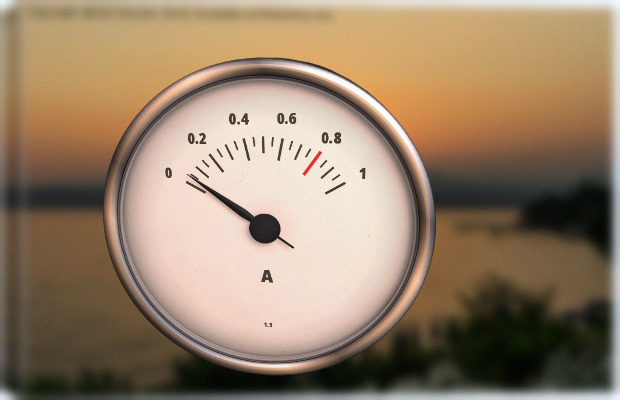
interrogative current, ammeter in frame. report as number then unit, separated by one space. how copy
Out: 0.05 A
